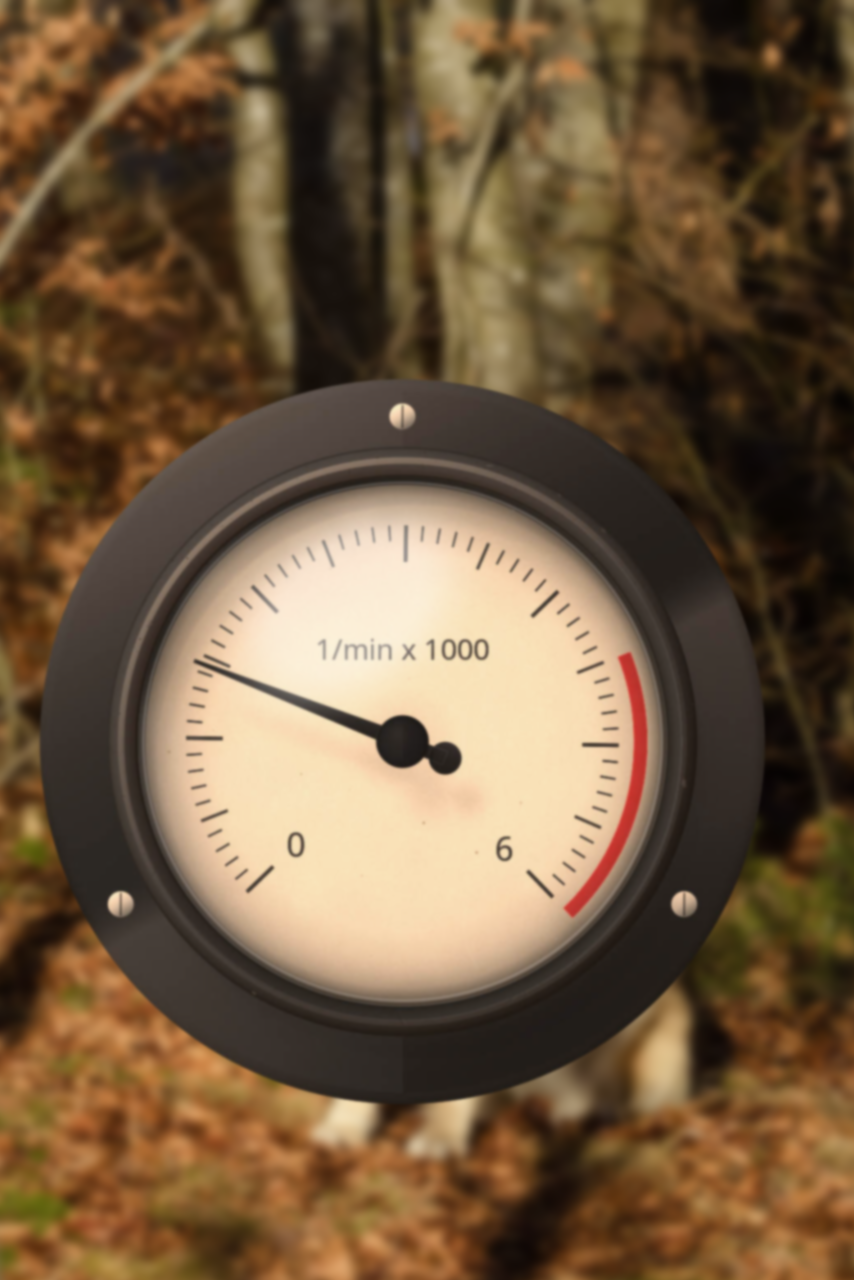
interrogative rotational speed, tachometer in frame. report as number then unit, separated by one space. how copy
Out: 1450 rpm
